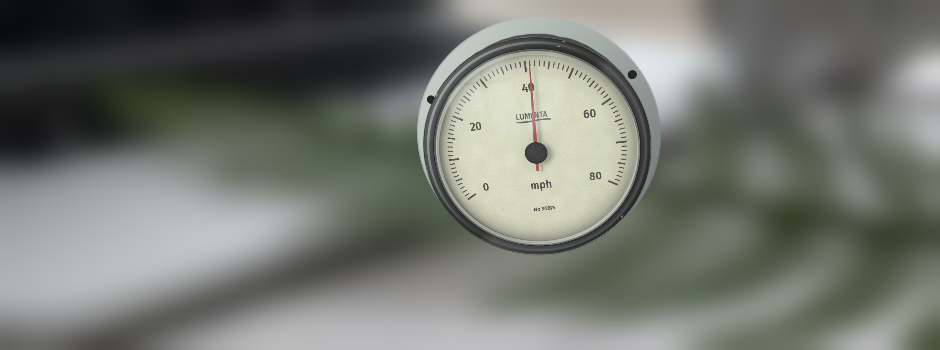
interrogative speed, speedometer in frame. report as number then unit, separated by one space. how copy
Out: 41 mph
